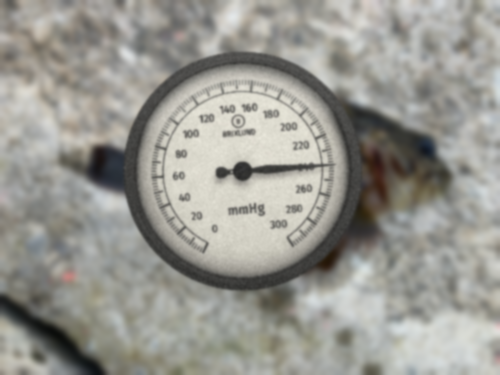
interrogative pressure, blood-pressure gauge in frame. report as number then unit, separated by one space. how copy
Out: 240 mmHg
